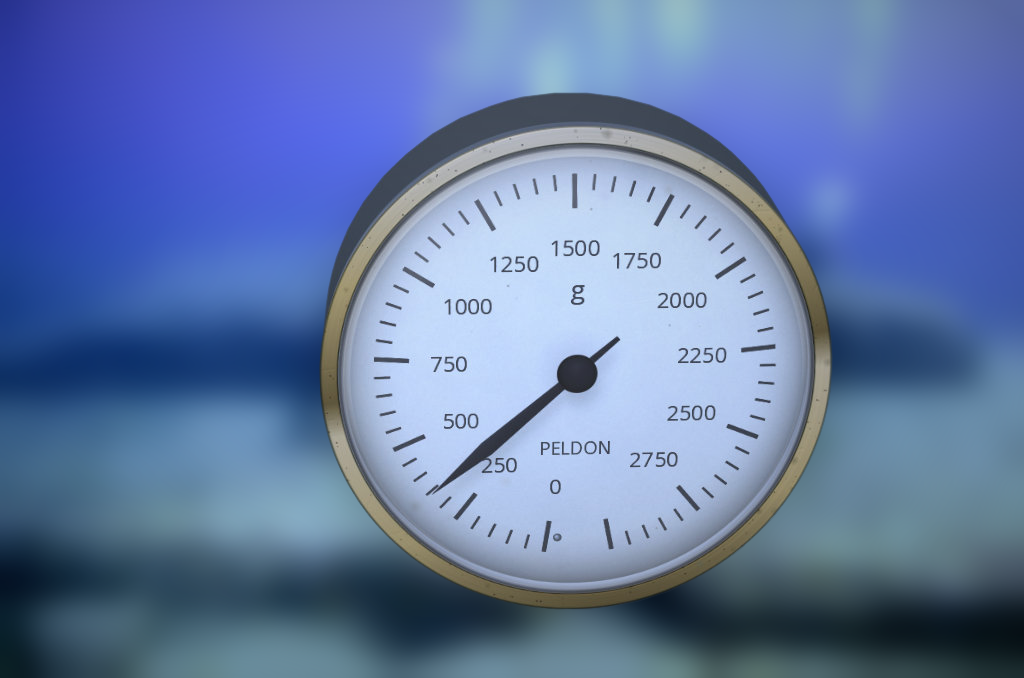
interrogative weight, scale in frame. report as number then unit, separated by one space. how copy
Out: 350 g
